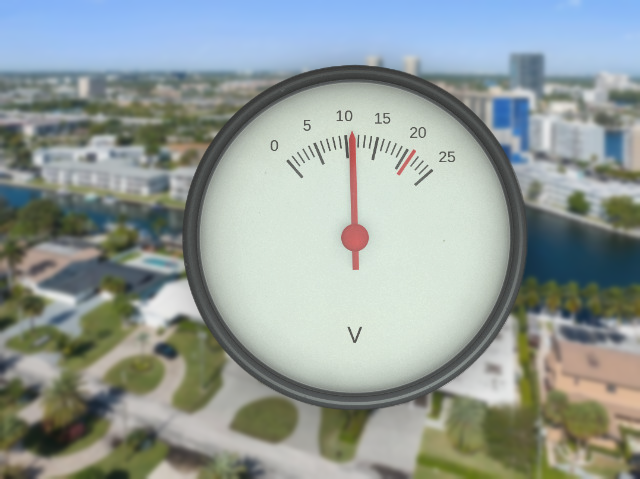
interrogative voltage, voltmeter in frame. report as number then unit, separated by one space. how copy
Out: 11 V
